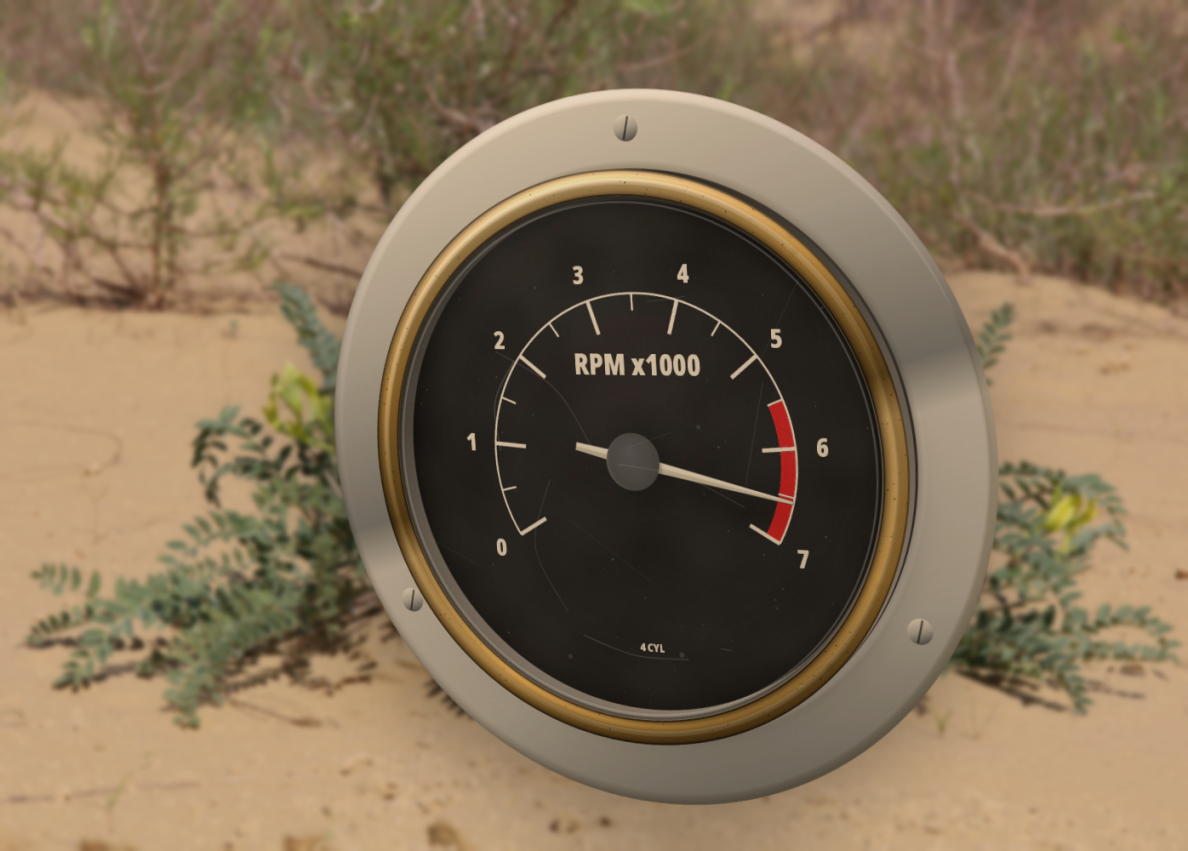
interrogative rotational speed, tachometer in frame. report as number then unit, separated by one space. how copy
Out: 6500 rpm
